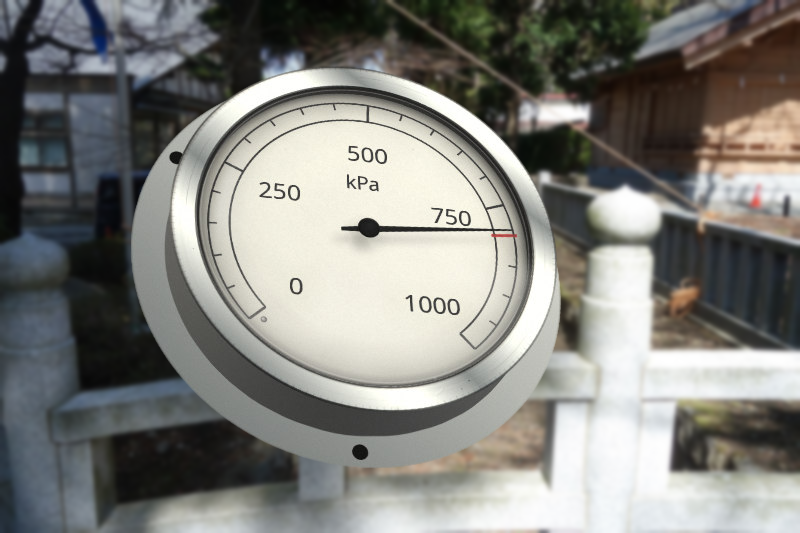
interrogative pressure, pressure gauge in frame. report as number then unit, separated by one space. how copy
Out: 800 kPa
